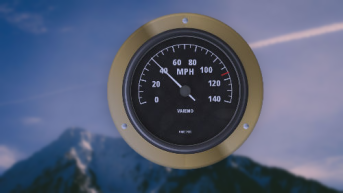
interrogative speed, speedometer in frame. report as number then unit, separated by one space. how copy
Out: 40 mph
